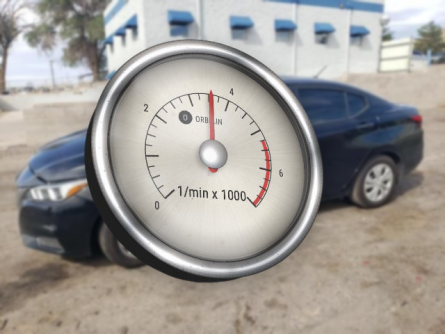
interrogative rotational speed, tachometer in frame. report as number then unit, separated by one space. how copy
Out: 3500 rpm
